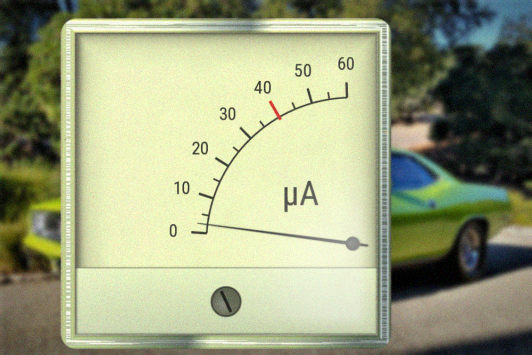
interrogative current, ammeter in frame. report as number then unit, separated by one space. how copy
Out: 2.5 µA
